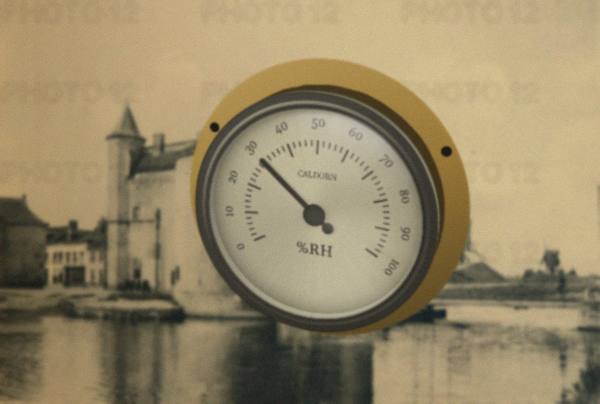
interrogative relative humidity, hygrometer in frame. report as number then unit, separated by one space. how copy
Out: 30 %
